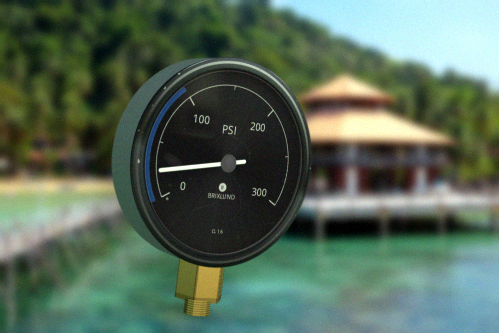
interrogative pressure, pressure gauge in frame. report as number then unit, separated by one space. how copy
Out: 25 psi
